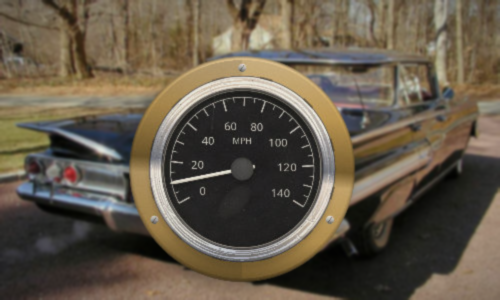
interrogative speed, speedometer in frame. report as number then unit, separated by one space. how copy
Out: 10 mph
